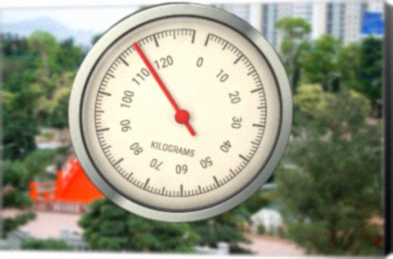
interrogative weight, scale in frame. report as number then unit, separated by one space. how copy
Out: 115 kg
